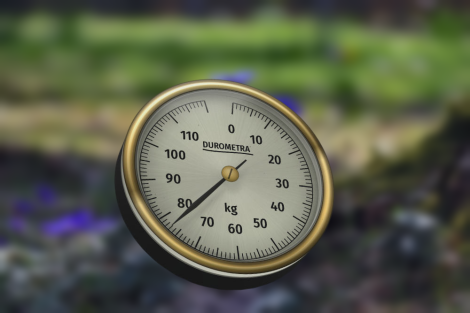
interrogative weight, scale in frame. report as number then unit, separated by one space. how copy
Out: 77 kg
